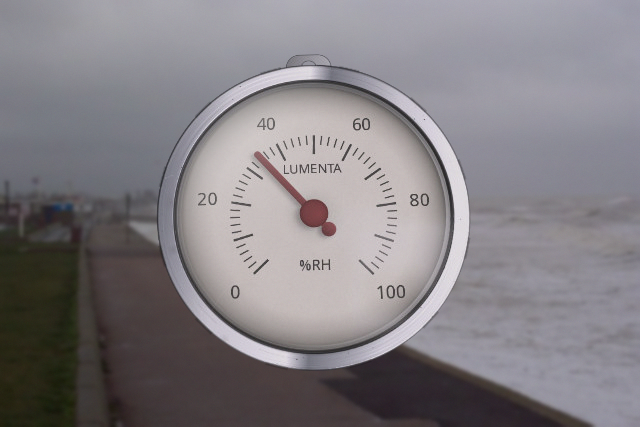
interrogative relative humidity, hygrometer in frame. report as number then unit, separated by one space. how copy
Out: 34 %
